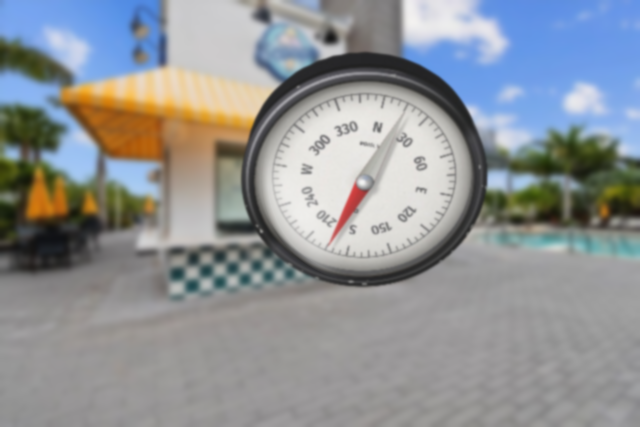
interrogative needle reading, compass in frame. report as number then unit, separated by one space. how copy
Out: 195 °
